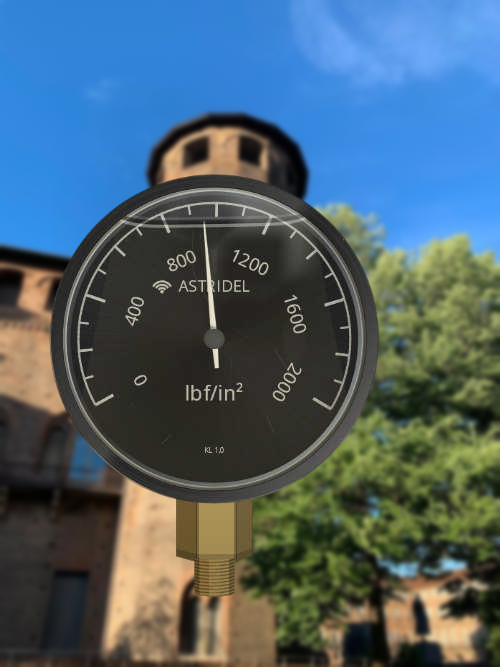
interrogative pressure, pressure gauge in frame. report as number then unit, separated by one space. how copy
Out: 950 psi
